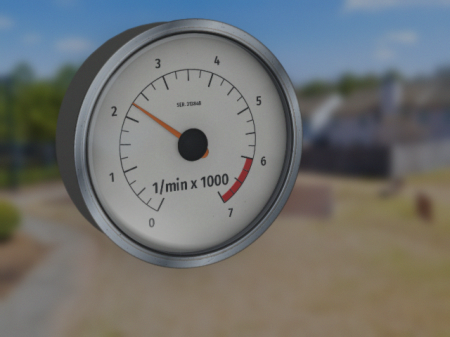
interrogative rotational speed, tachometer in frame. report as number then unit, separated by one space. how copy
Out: 2250 rpm
